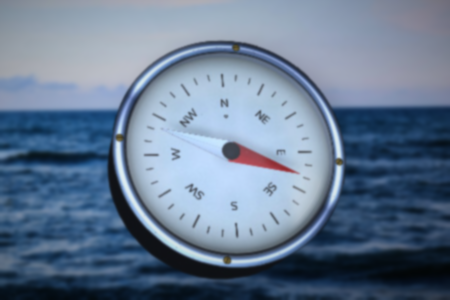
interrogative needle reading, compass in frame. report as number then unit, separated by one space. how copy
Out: 110 °
